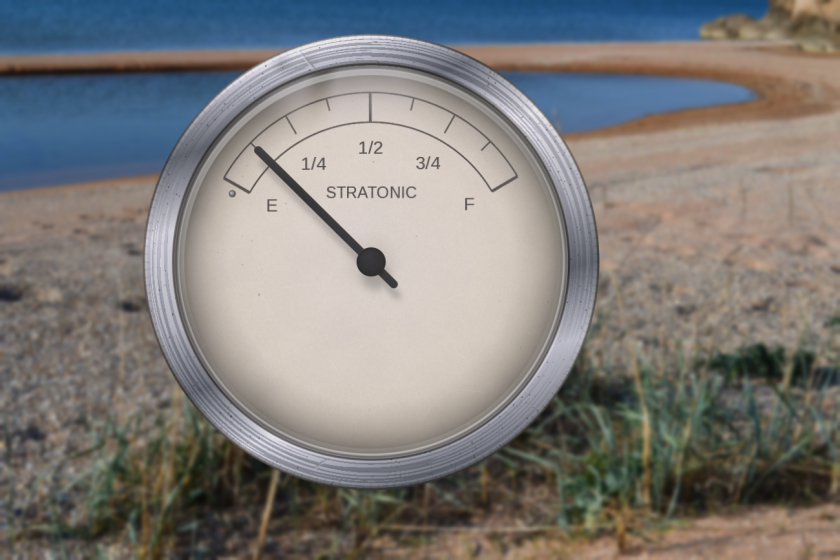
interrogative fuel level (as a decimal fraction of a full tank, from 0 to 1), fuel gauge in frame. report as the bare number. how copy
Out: 0.125
